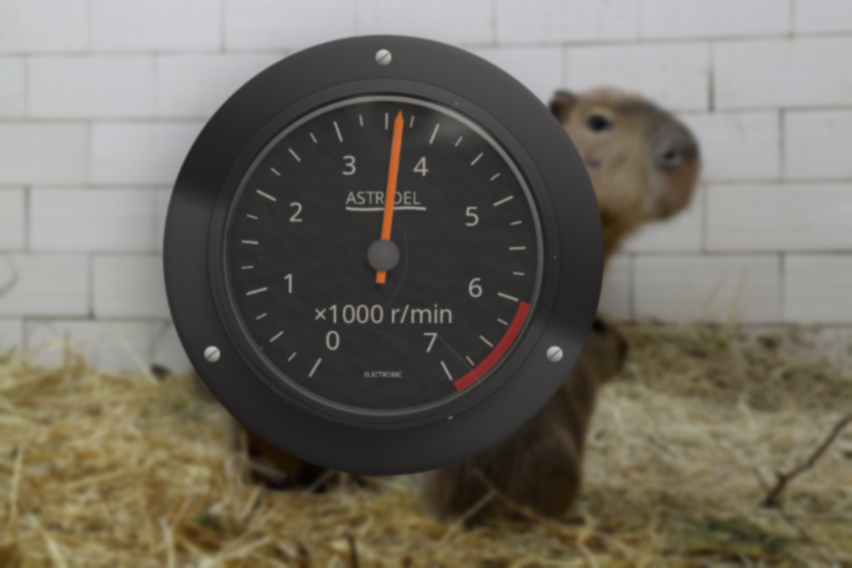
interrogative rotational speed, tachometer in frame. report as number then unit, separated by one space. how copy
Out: 3625 rpm
